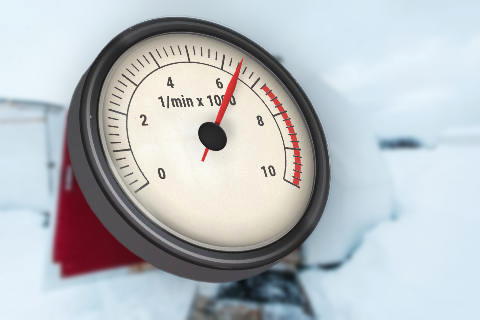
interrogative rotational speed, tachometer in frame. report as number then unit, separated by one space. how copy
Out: 6400 rpm
